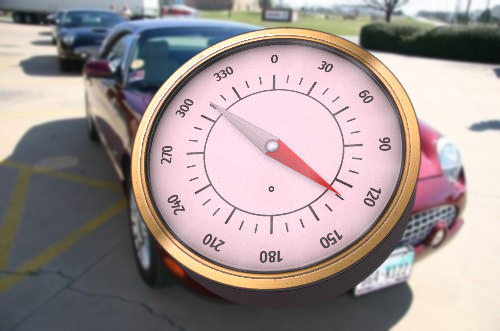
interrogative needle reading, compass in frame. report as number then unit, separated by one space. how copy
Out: 130 °
